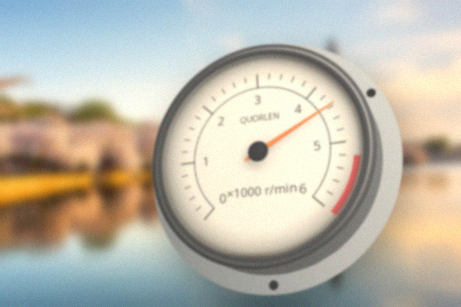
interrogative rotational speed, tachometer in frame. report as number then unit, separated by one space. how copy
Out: 4400 rpm
